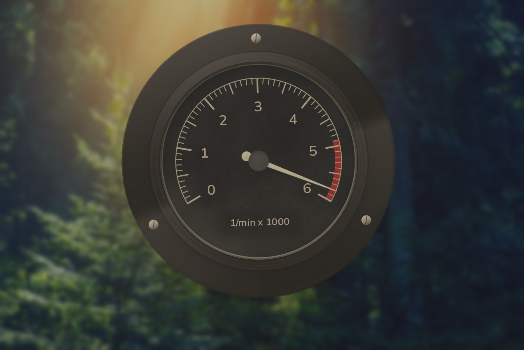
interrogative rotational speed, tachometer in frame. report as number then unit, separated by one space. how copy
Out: 5800 rpm
